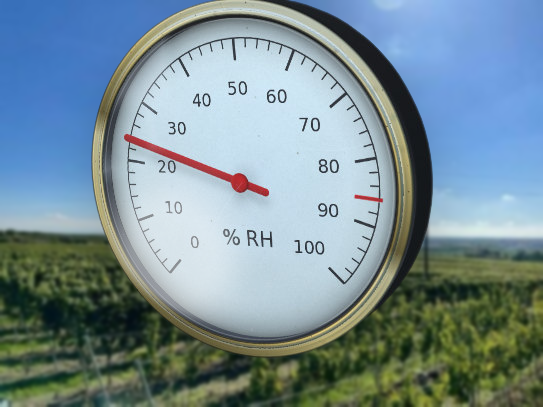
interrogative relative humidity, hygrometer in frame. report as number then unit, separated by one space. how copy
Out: 24 %
